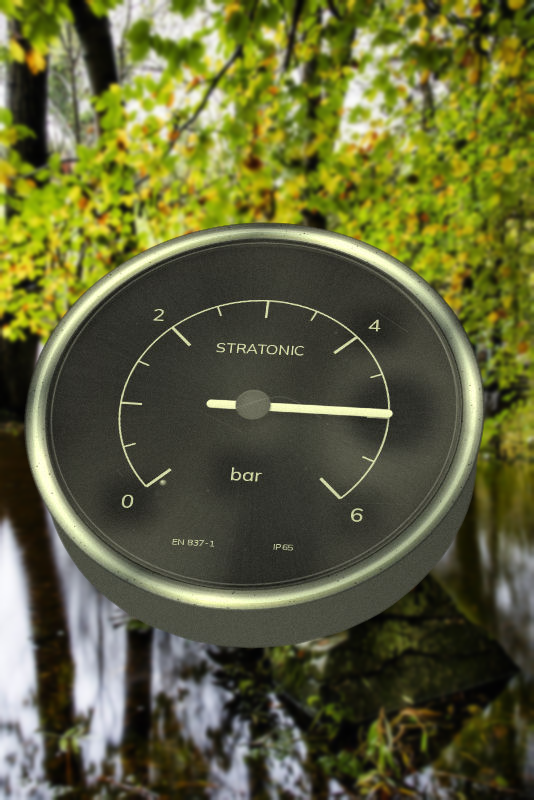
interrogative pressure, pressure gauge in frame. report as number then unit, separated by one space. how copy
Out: 5 bar
